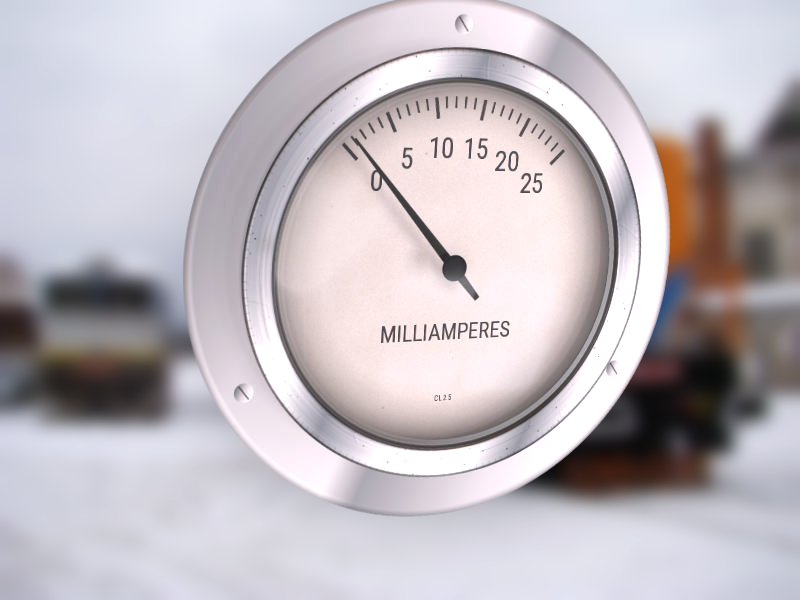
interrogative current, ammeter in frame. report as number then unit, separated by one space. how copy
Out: 1 mA
